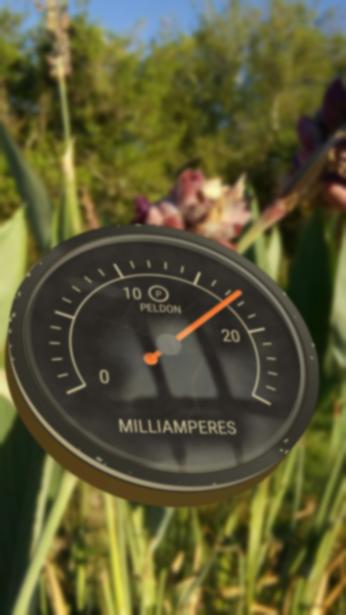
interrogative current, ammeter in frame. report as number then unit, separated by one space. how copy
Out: 17.5 mA
